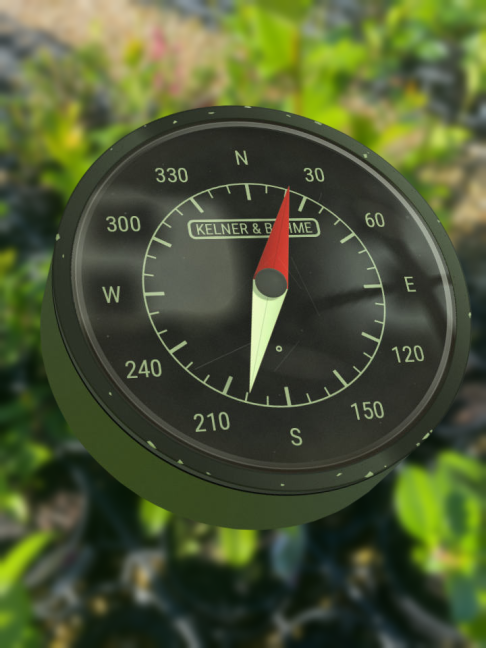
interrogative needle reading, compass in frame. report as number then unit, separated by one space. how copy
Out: 20 °
